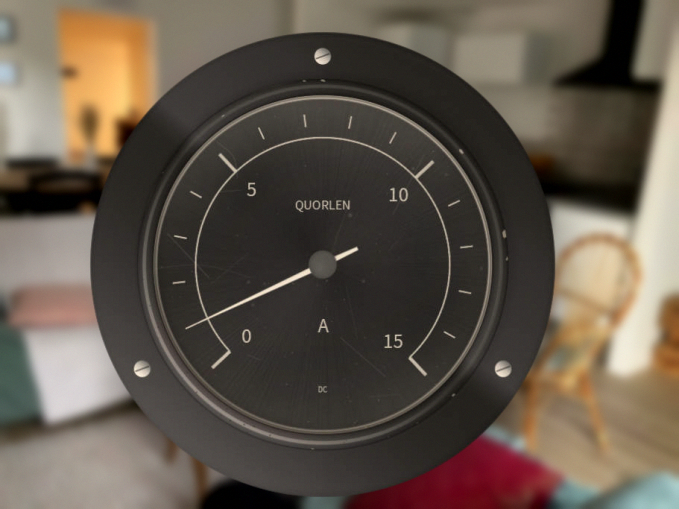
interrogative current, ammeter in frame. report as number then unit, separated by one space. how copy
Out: 1 A
